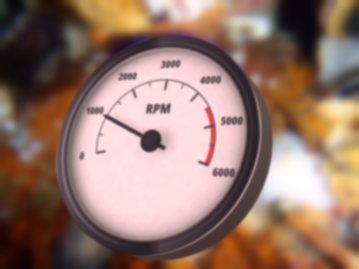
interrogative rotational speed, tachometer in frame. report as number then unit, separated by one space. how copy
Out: 1000 rpm
